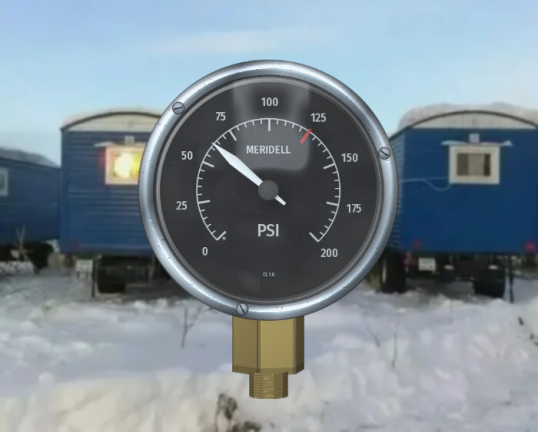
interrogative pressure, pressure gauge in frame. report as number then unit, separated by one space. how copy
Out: 62.5 psi
